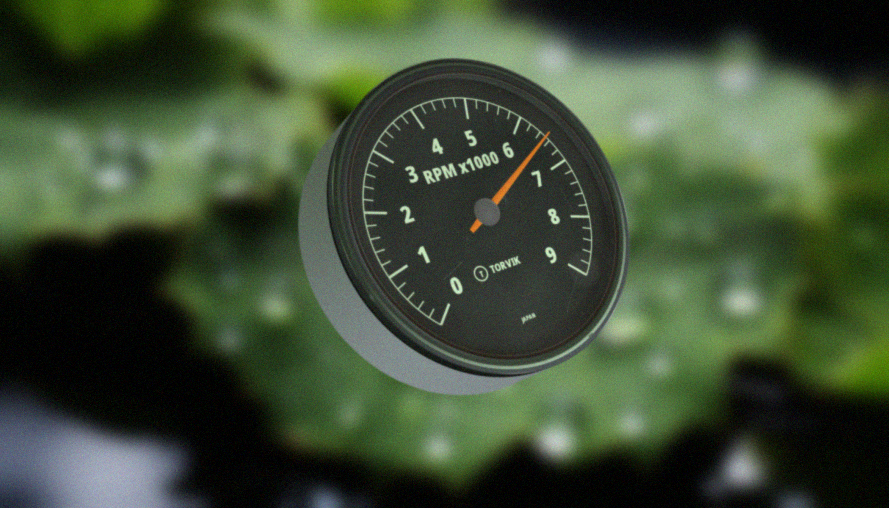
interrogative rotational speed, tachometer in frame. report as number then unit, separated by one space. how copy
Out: 6500 rpm
